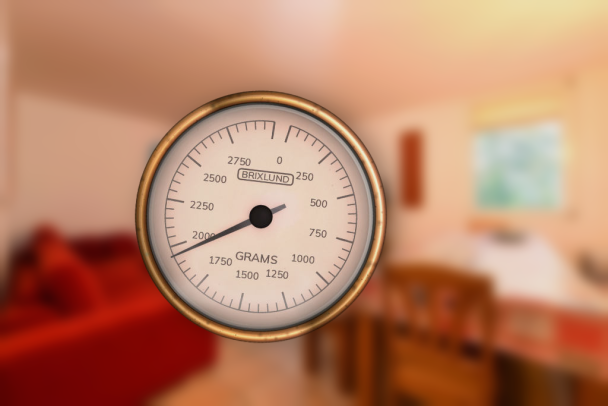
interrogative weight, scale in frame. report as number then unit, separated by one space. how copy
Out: 1950 g
